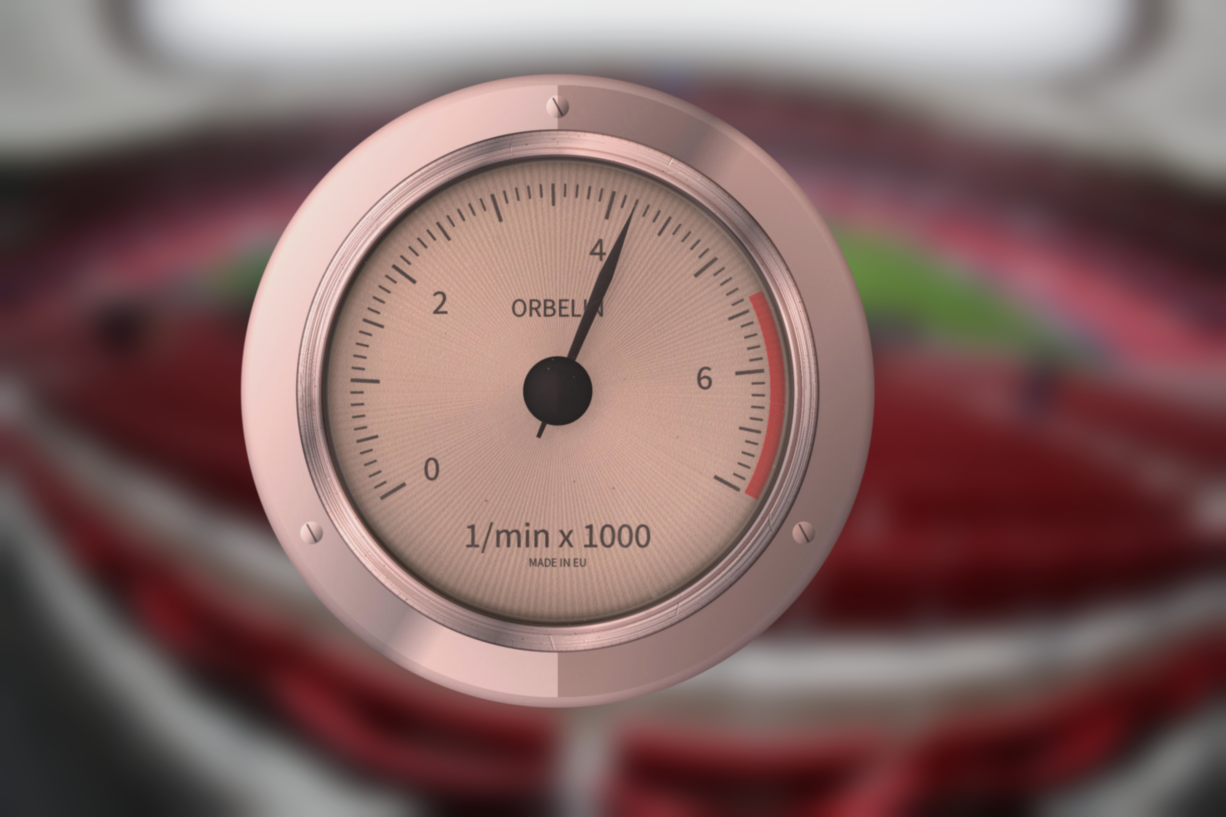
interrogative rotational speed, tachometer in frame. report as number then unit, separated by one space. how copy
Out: 4200 rpm
